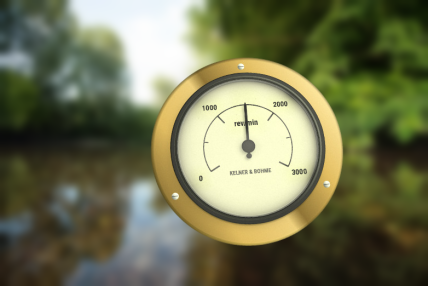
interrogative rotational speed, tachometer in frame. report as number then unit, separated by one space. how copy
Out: 1500 rpm
